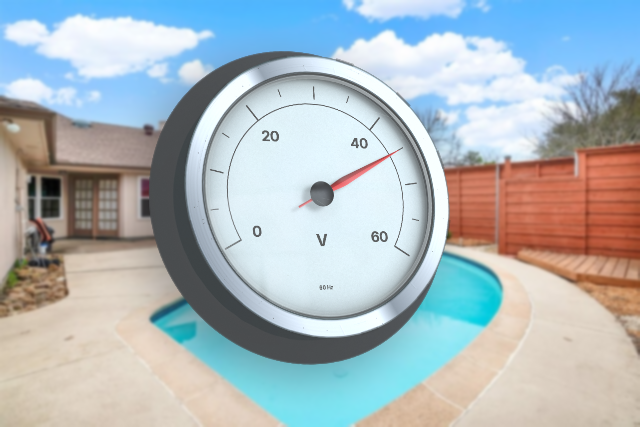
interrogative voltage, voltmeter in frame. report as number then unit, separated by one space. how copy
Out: 45 V
